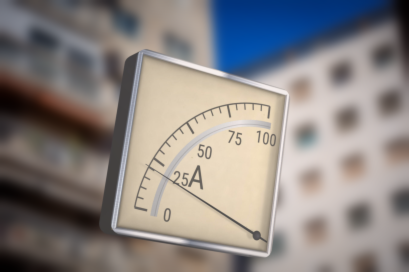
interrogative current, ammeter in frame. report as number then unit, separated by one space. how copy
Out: 20 A
